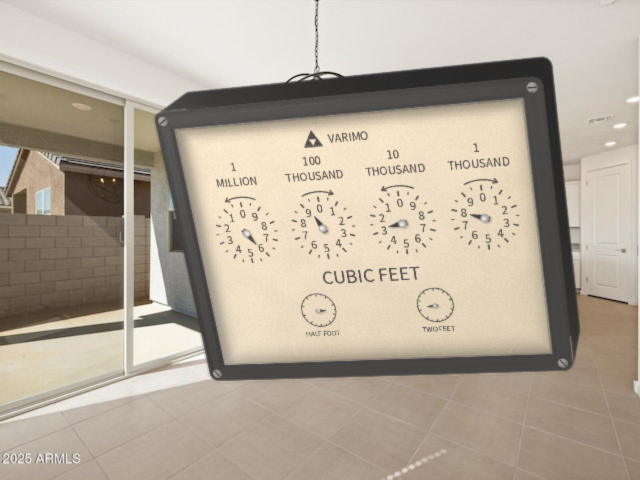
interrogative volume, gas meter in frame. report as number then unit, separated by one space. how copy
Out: 592800 ft³
